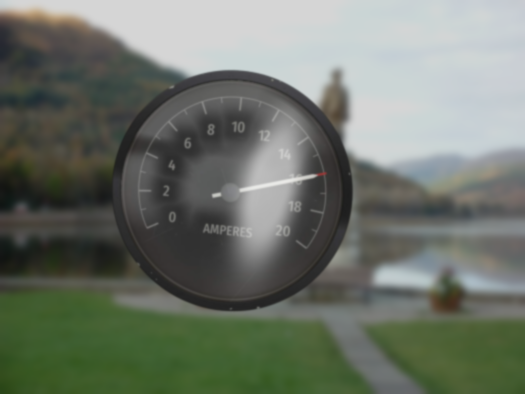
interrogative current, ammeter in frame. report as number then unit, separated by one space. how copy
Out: 16 A
